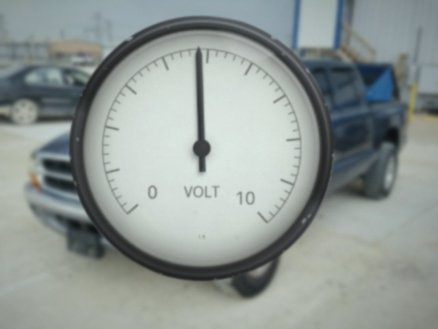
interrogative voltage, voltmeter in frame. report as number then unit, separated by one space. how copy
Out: 4.8 V
